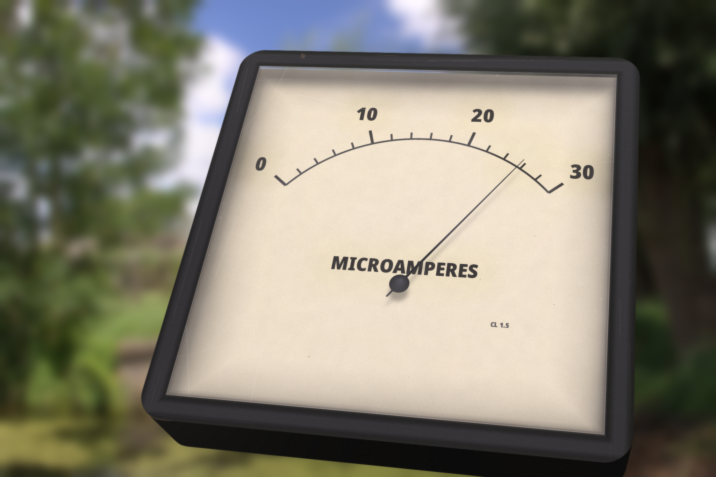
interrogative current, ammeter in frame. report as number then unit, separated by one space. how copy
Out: 26 µA
